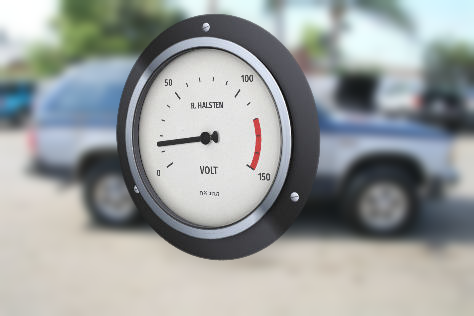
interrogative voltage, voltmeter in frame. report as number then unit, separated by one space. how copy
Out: 15 V
